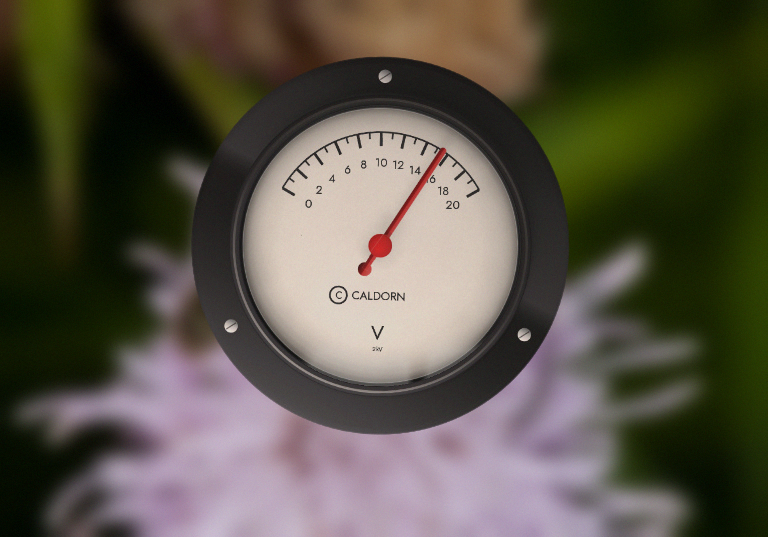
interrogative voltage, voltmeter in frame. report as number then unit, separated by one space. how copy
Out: 15.5 V
